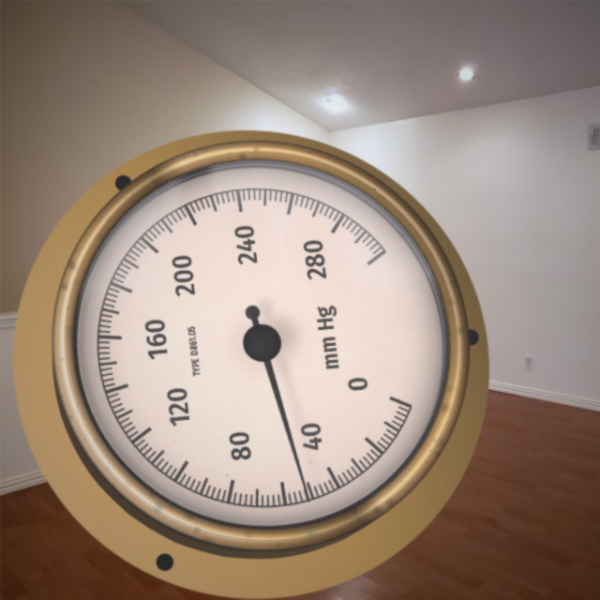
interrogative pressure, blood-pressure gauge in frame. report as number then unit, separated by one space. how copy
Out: 52 mmHg
